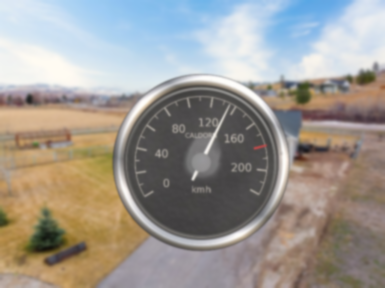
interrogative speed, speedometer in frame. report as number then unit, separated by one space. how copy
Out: 135 km/h
